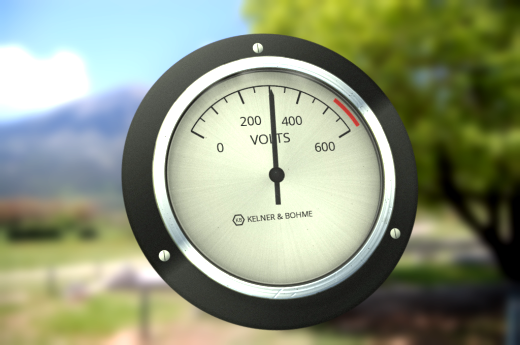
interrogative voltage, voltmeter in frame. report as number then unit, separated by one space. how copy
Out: 300 V
